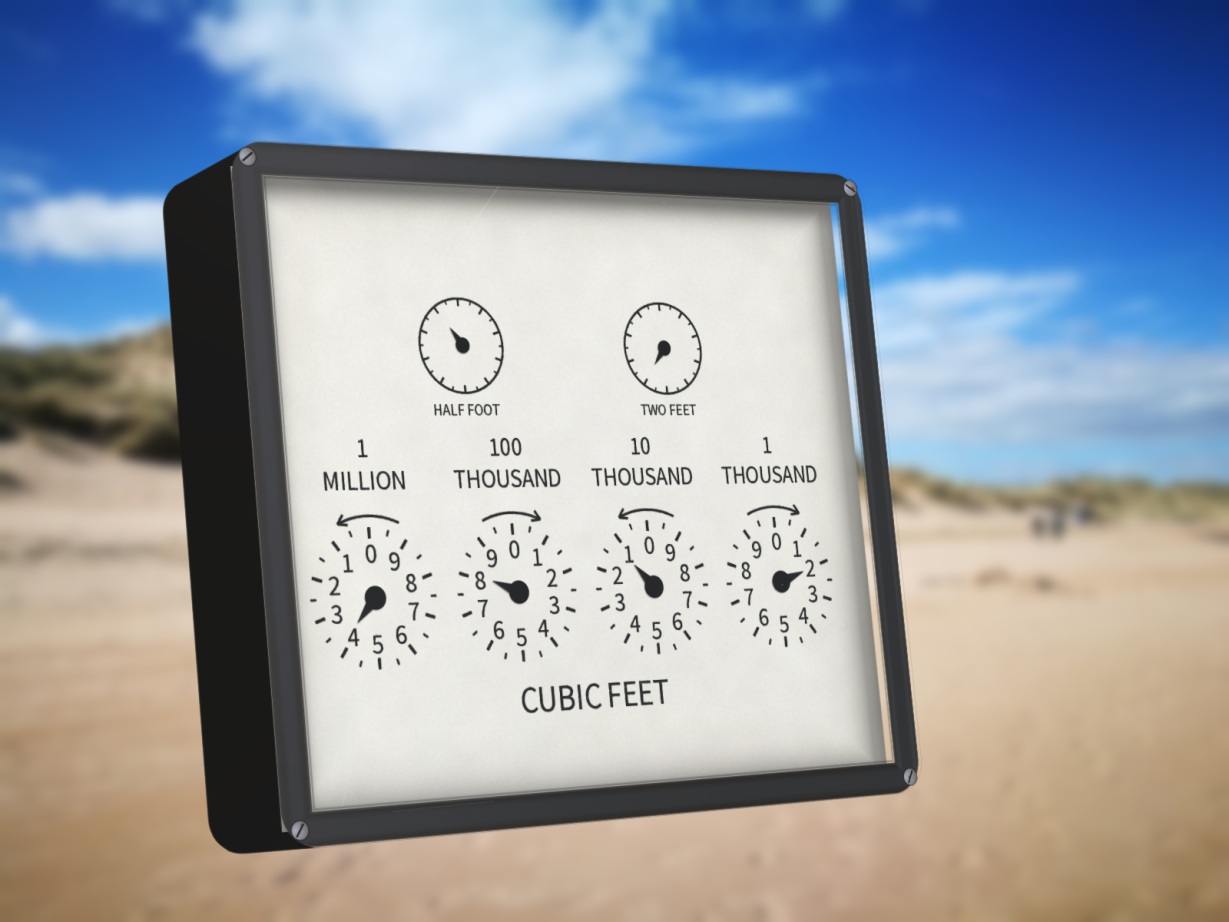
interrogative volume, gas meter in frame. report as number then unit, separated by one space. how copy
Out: 381200 ft³
